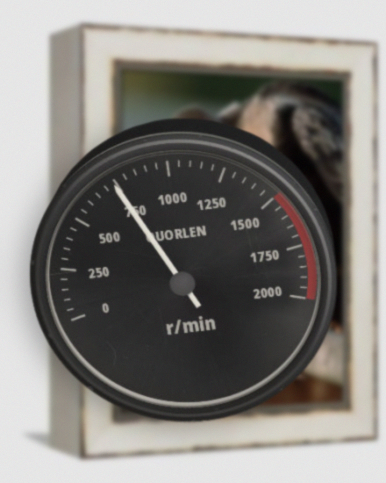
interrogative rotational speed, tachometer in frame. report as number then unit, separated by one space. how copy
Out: 750 rpm
